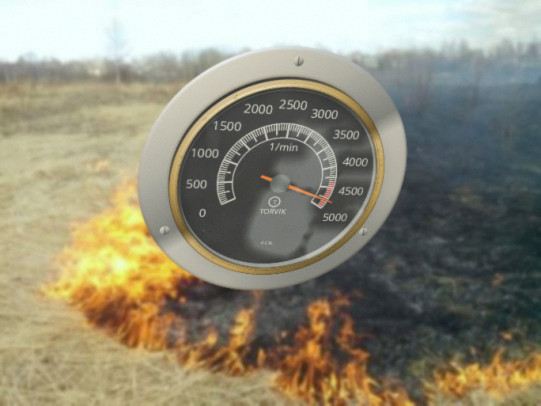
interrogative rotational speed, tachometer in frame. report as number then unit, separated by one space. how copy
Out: 4750 rpm
